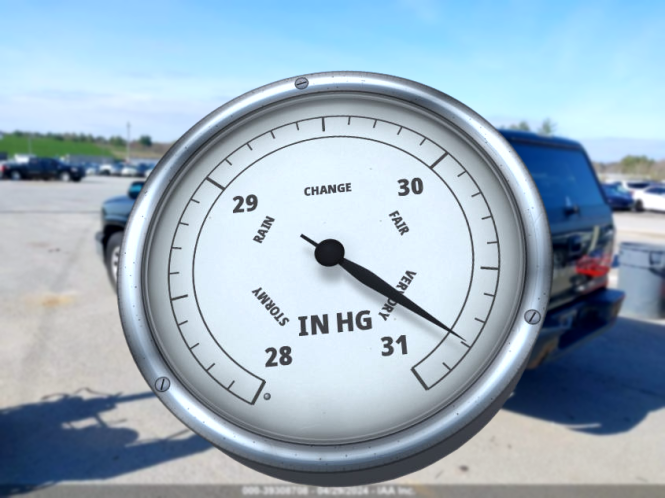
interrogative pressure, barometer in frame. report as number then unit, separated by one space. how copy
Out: 30.8 inHg
